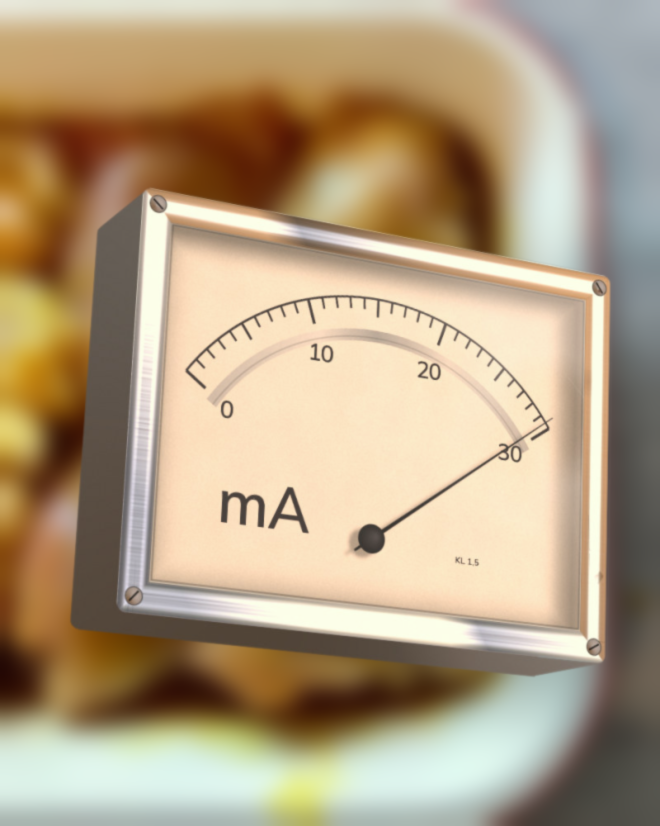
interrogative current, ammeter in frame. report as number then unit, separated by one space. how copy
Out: 29.5 mA
